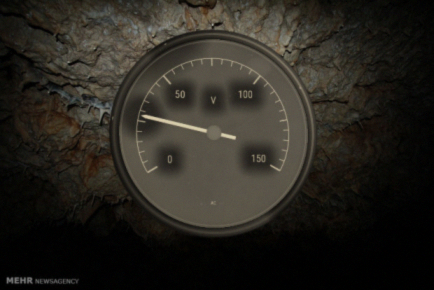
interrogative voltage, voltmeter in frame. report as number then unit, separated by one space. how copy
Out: 27.5 V
